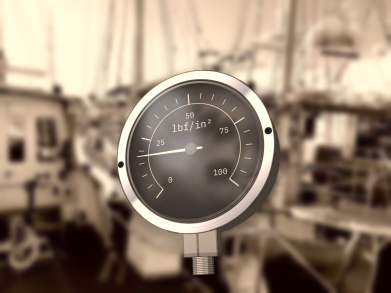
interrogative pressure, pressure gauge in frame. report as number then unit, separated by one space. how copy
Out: 17.5 psi
